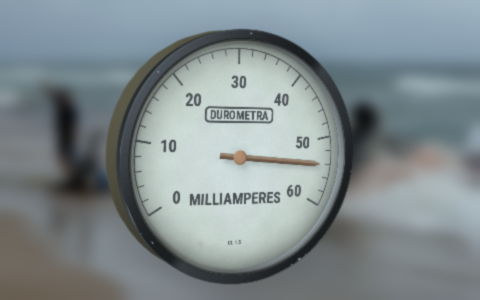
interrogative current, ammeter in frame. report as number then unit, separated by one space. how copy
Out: 54 mA
